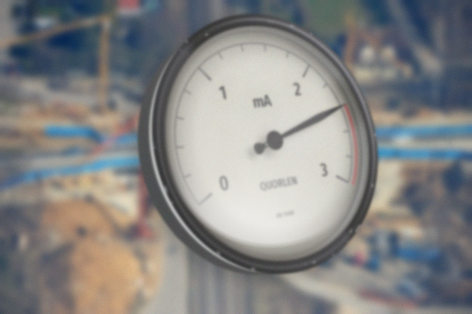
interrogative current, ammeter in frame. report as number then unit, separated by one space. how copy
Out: 2.4 mA
